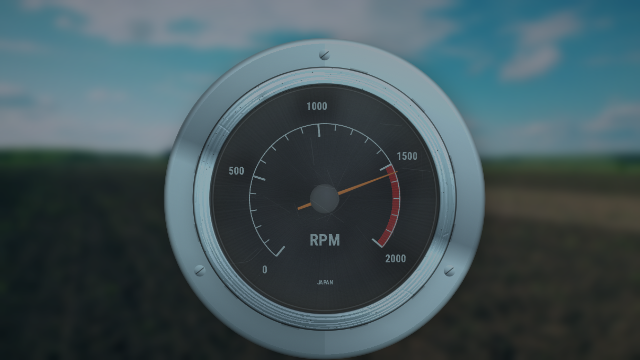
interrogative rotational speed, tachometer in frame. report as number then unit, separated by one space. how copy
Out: 1550 rpm
